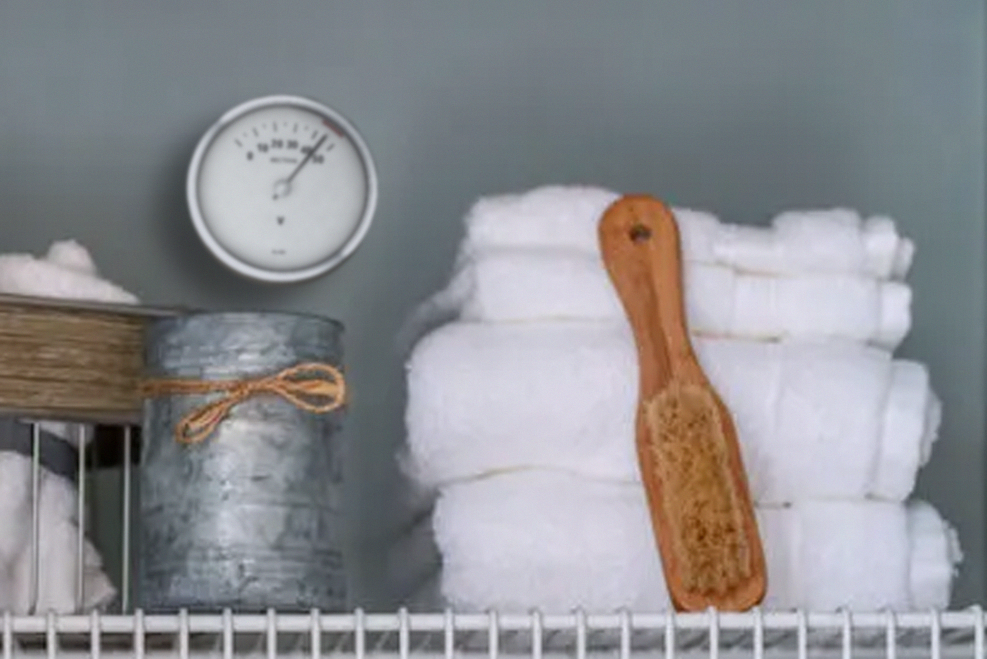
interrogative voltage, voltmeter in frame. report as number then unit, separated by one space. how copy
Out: 45 V
